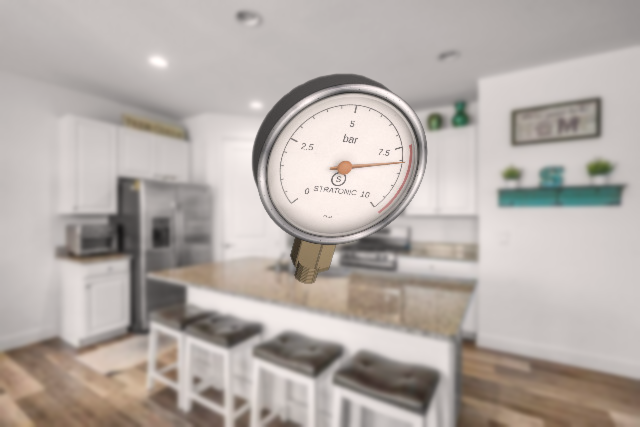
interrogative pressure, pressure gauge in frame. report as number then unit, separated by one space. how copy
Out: 8 bar
